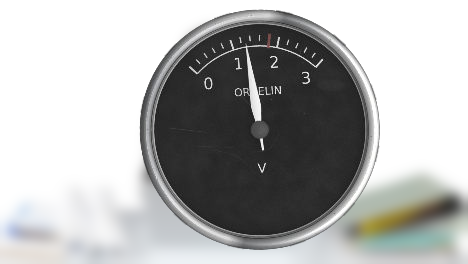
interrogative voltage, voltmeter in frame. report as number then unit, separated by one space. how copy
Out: 1.3 V
